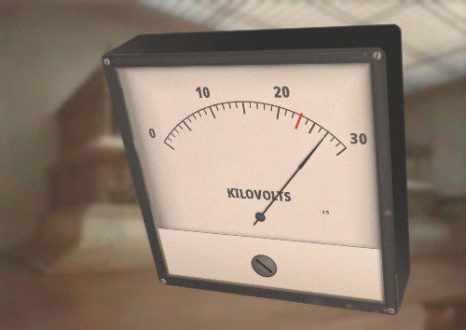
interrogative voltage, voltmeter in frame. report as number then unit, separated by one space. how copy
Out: 27 kV
